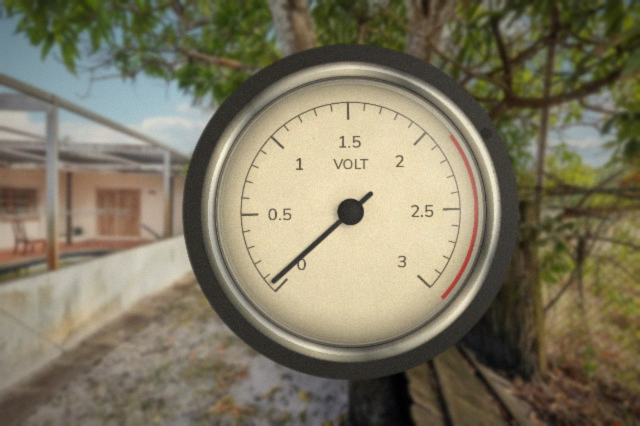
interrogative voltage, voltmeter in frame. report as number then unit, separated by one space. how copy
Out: 0.05 V
